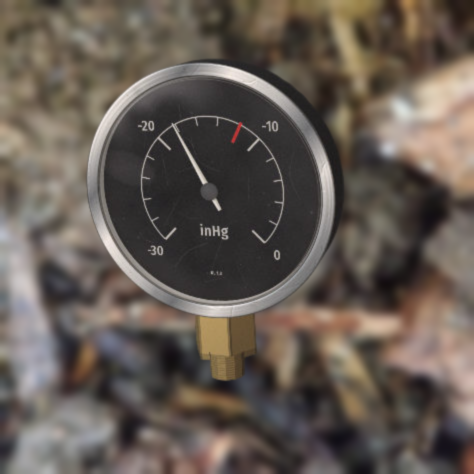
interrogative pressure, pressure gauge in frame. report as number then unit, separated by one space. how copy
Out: -18 inHg
